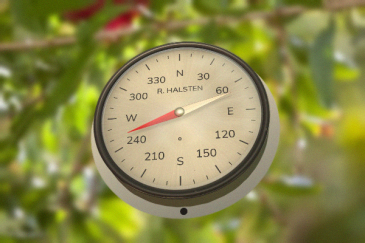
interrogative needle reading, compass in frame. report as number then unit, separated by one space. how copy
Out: 250 °
